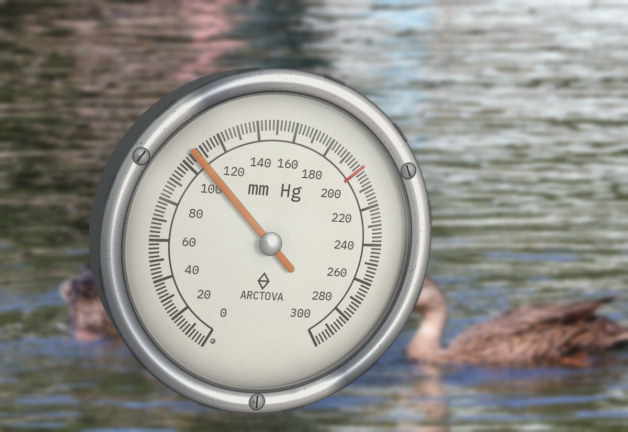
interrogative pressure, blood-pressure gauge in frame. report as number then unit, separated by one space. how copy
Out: 106 mmHg
